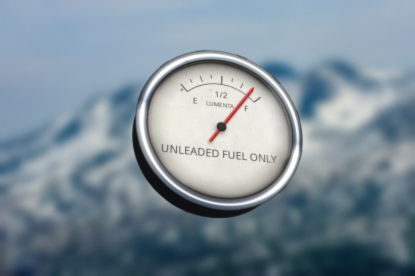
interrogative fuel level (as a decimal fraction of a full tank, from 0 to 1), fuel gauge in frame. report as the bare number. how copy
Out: 0.875
